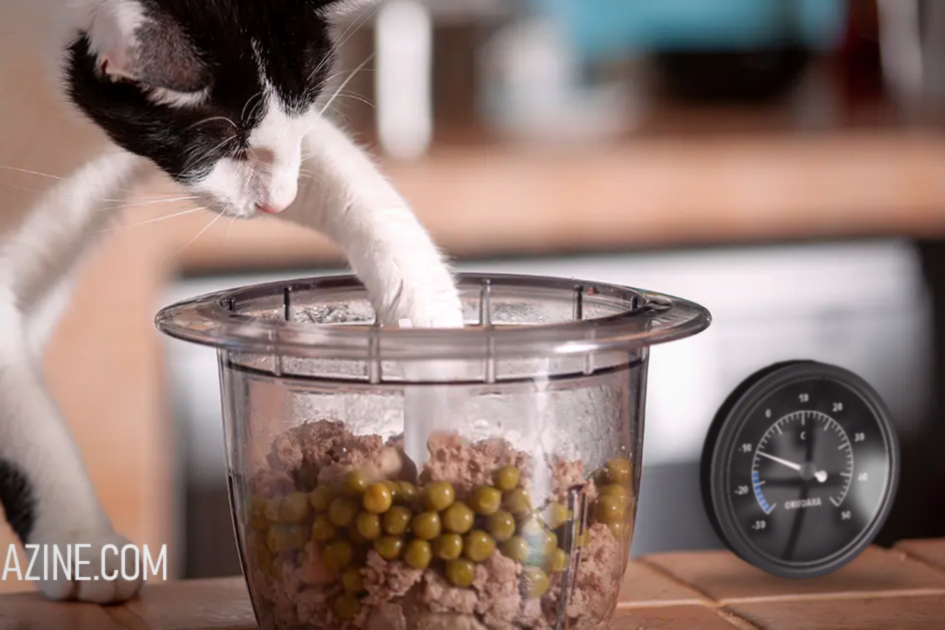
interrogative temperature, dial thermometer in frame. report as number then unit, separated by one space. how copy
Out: -10 °C
